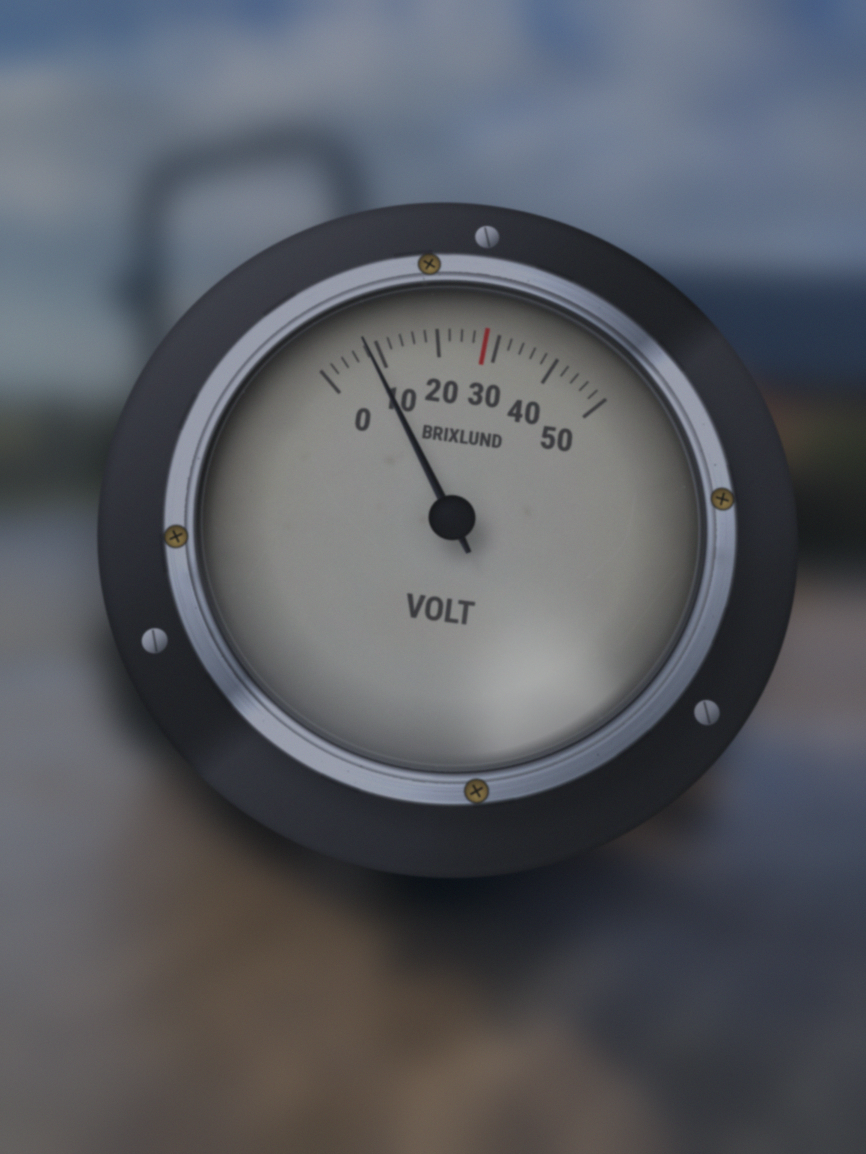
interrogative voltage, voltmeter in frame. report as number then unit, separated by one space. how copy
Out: 8 V
